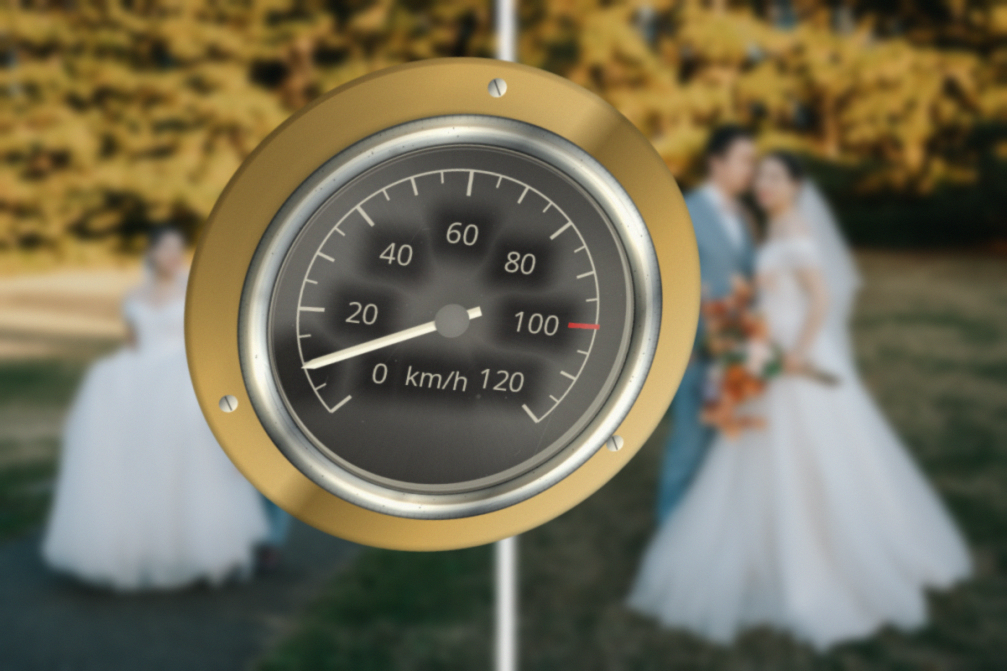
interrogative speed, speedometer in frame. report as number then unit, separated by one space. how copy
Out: 10 km/h
